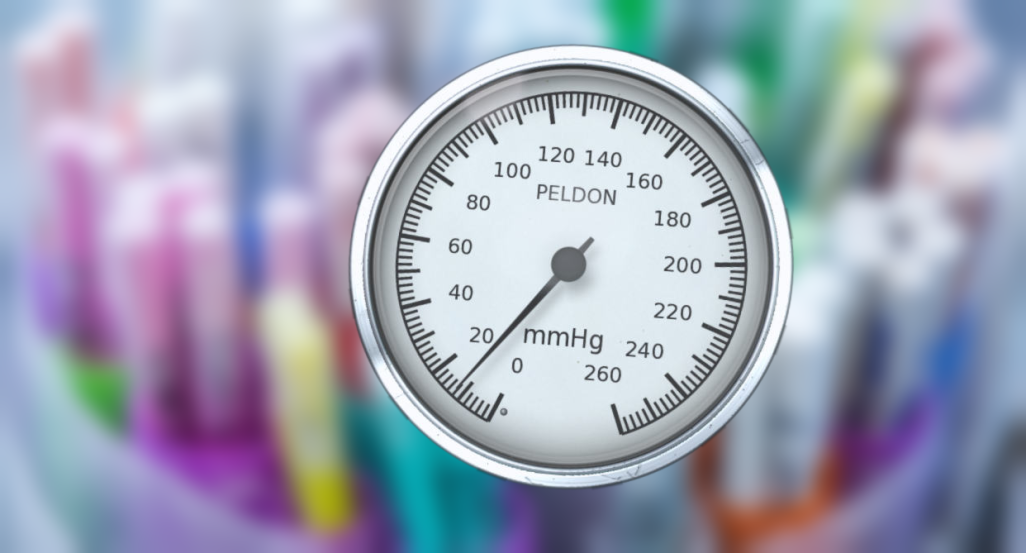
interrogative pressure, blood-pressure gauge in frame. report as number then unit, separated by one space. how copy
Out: 12 mmHg
